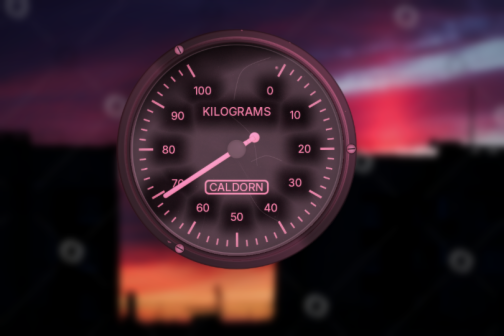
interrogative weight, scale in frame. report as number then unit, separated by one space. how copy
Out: 69 kg
